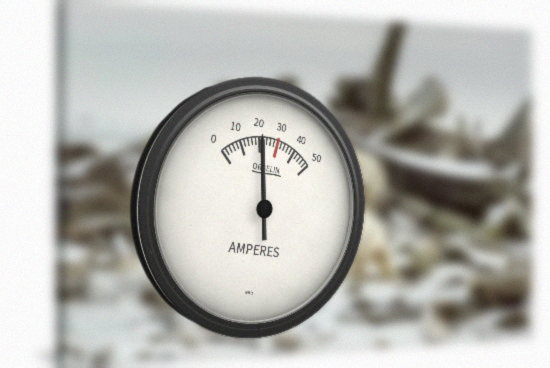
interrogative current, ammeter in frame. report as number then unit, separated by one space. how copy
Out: 20 A
